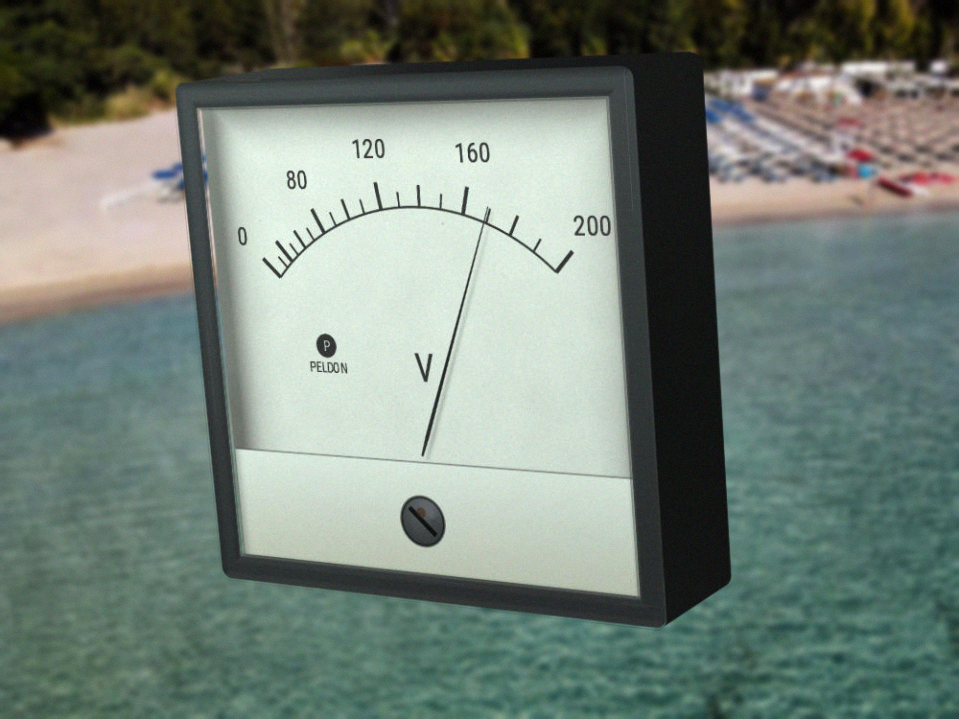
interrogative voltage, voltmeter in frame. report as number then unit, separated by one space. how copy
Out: 170 V
